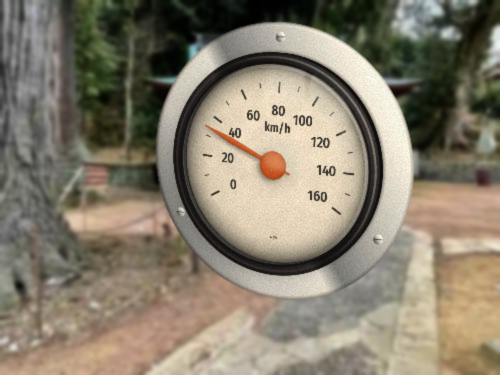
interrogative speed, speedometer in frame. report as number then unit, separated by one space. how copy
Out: 35 km/h
